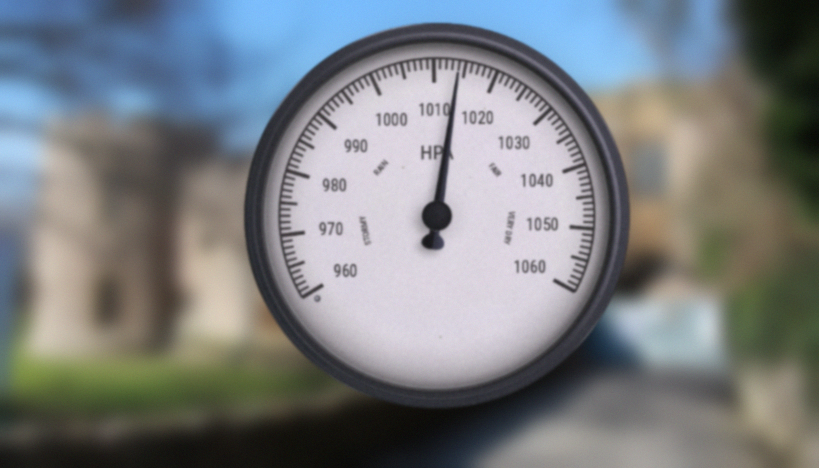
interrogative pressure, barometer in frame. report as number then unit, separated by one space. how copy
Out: 1014 hPa
